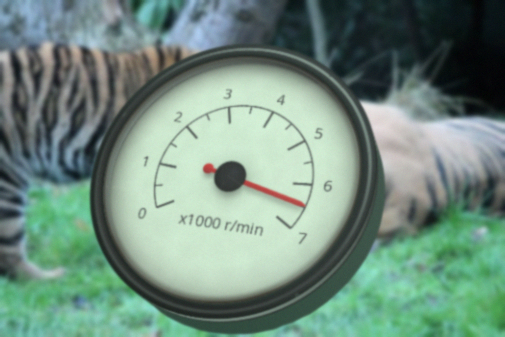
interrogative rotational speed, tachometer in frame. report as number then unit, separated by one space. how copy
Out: 6500 rpm
